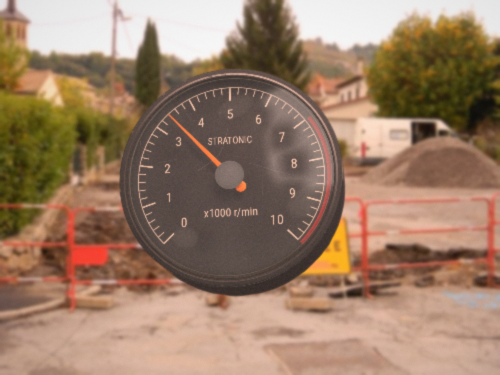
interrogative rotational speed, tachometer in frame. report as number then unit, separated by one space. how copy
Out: 3400 rpm
